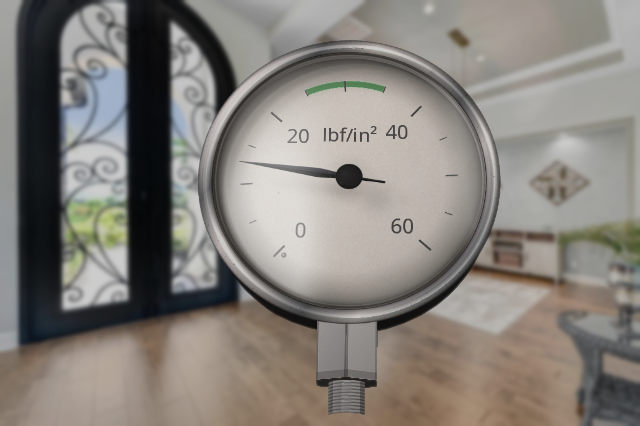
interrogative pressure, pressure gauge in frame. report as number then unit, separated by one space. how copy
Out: 12.5 psi
